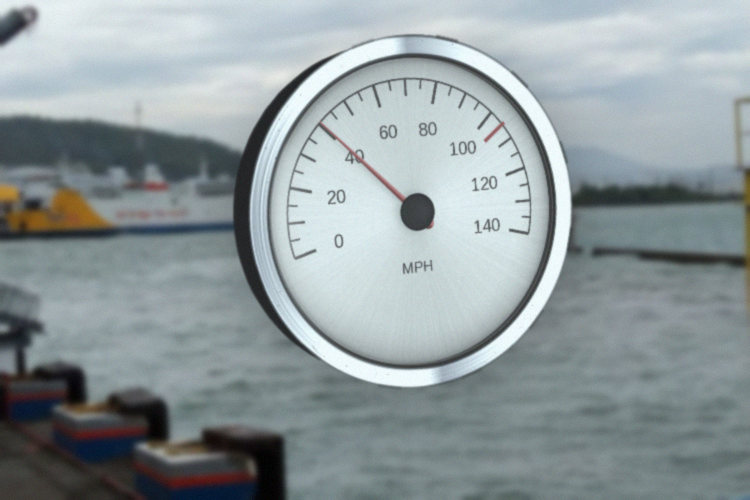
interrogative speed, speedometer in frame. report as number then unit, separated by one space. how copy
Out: 40 mph
